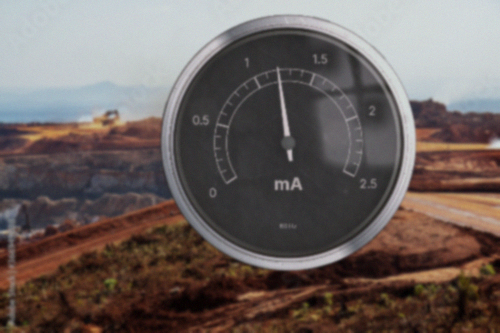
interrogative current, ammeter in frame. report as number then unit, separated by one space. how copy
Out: 1.2 mA
